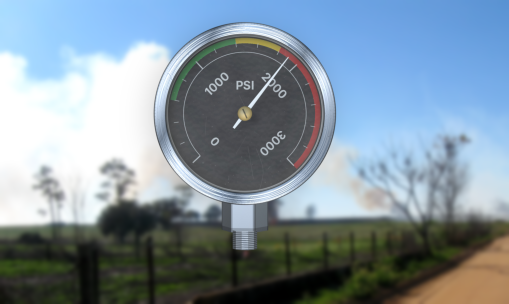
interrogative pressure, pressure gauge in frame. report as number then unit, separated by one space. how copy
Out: 1900 psi
